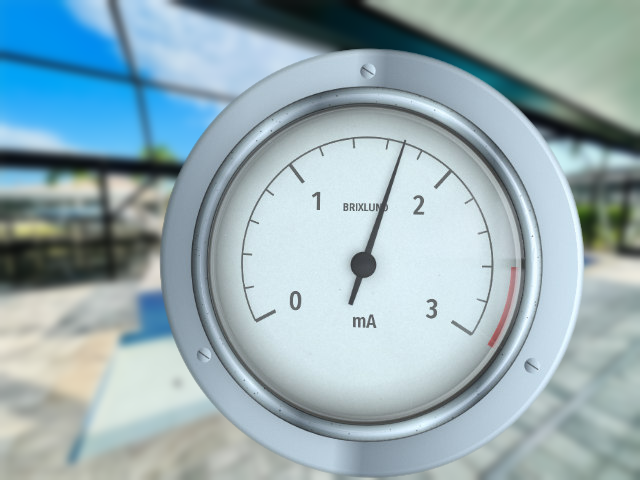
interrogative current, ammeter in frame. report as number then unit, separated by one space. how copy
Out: 1.7 mA
